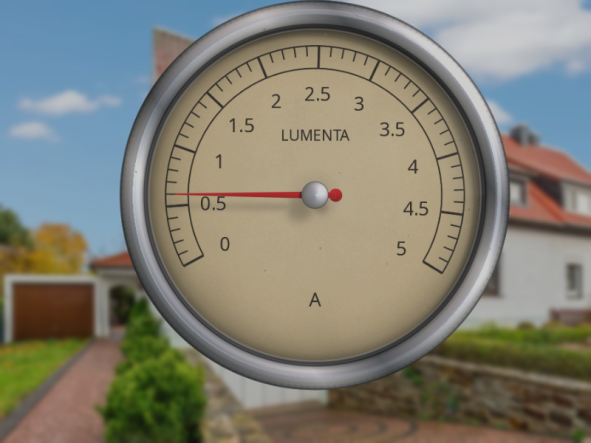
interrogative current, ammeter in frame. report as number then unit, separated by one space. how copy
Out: 0.6 A
